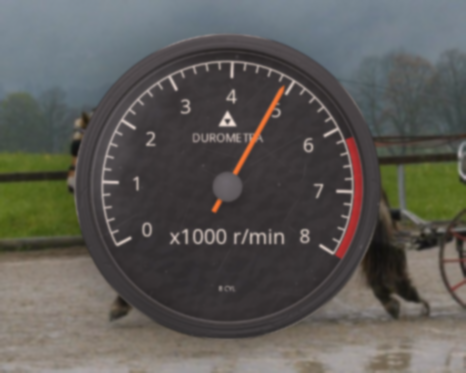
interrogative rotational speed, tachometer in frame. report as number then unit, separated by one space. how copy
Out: 4900 rpm
